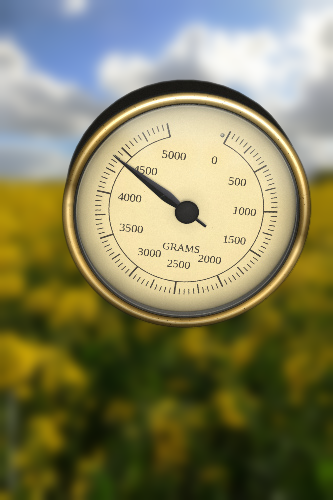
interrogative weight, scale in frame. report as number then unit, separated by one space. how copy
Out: 4400 g
